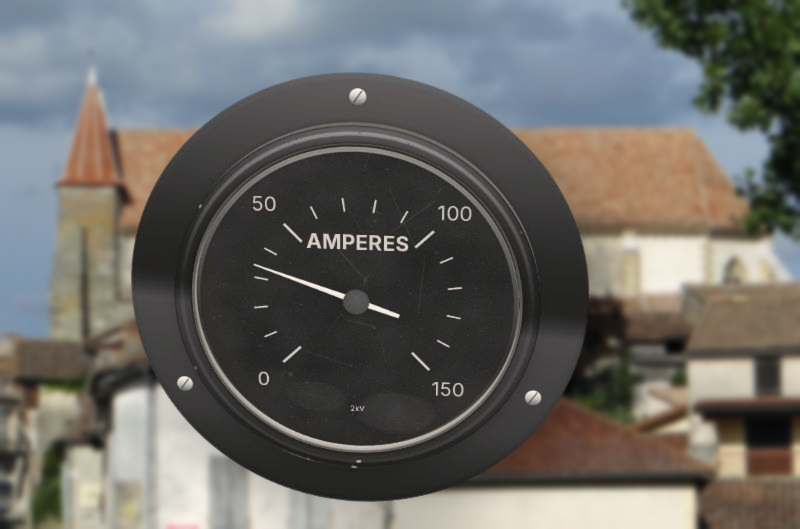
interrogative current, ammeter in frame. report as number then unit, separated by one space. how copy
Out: 35 A
